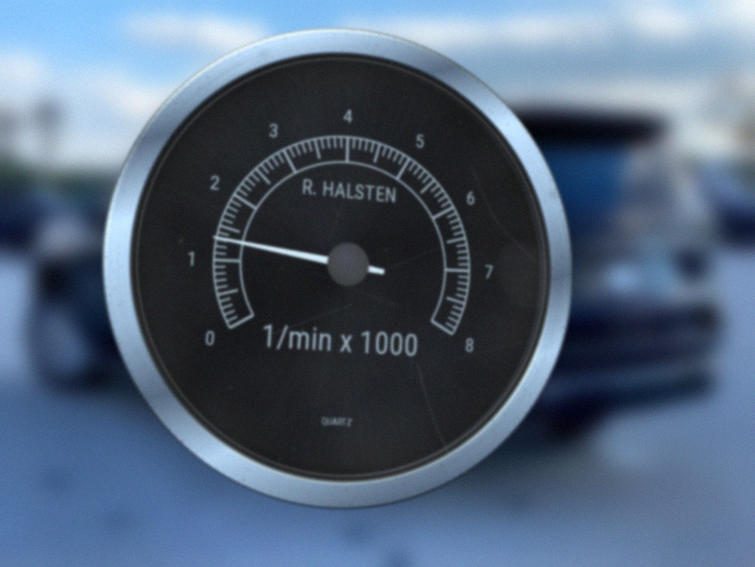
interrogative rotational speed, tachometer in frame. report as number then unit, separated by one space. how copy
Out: 1300 rpm
